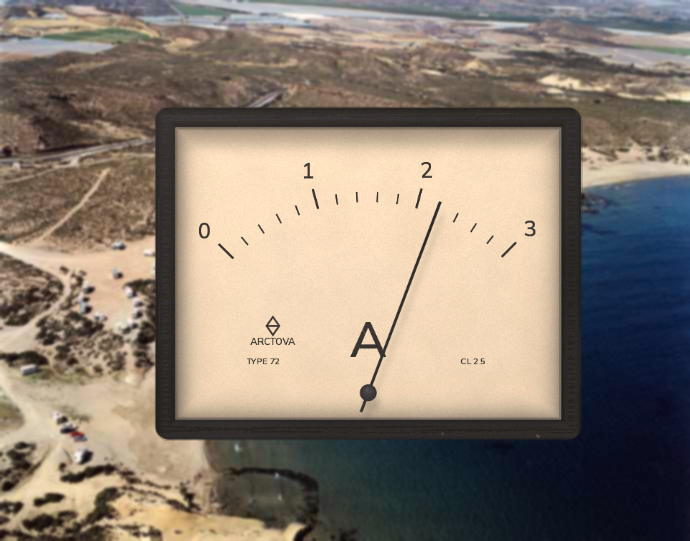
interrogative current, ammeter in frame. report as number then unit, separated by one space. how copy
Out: 2.2 A
